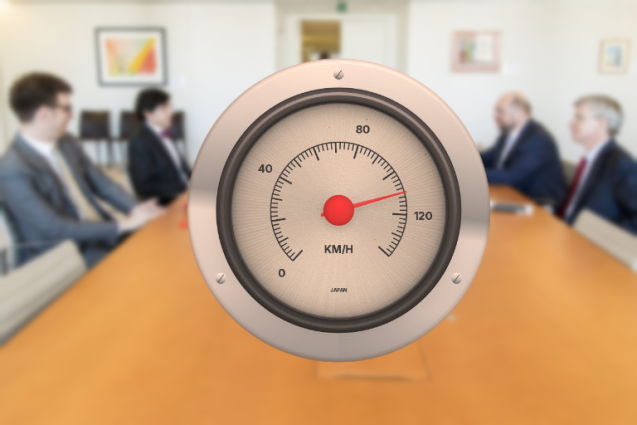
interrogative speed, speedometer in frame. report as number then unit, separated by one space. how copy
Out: 110 km/h
